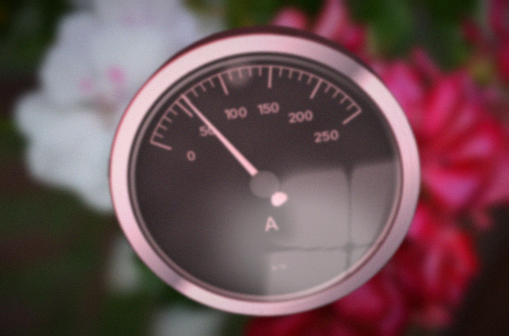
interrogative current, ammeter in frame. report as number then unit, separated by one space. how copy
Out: 60 A
